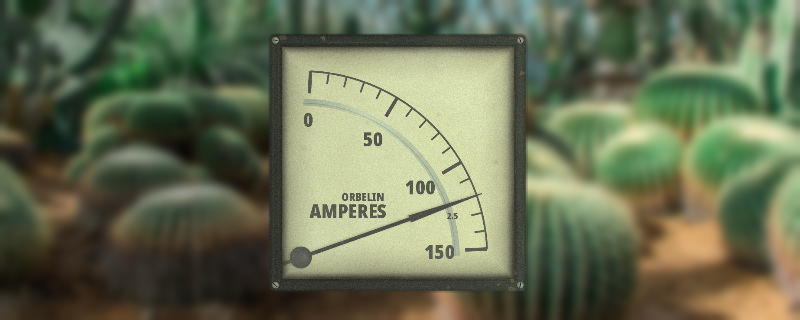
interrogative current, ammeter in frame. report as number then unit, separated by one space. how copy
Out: 120 A
